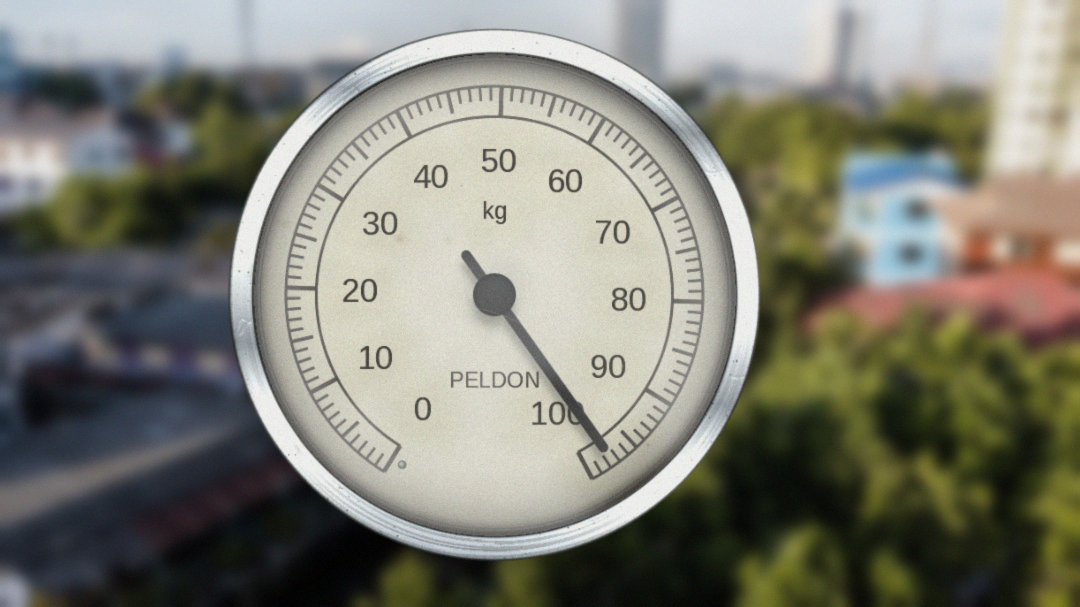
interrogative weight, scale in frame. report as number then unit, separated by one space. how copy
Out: 97.5 kg
